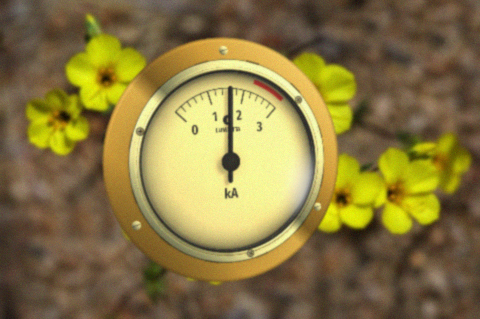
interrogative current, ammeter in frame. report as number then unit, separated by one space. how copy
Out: 1.6 kA
